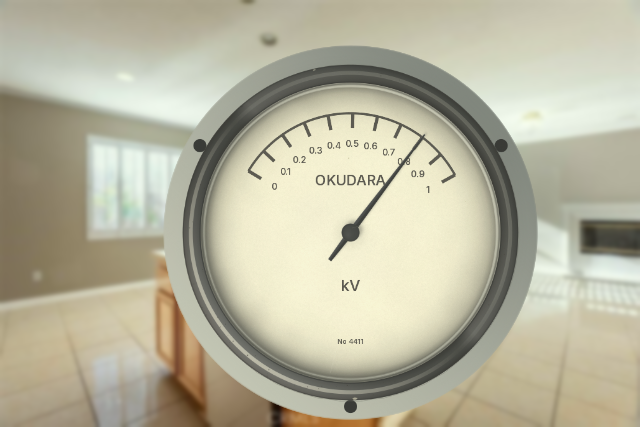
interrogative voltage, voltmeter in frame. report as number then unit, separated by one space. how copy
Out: 0.8 kV
